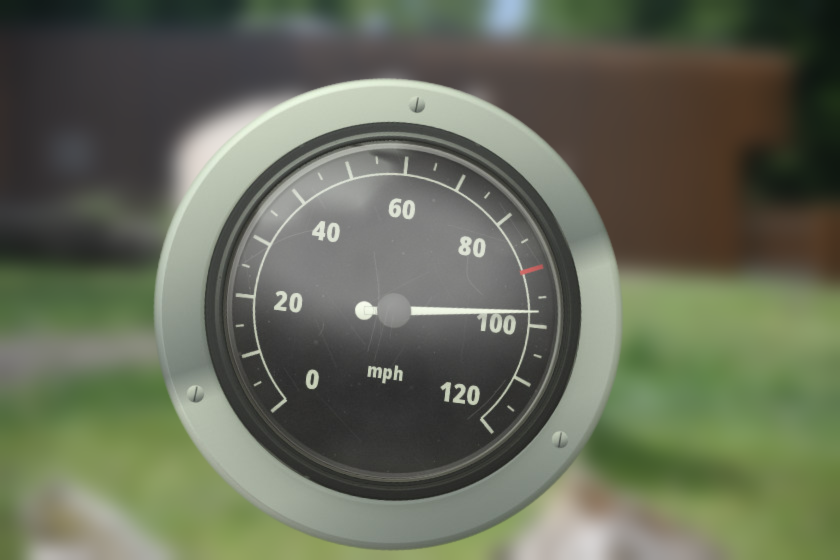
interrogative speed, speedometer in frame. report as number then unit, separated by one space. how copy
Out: 97.5 mph
